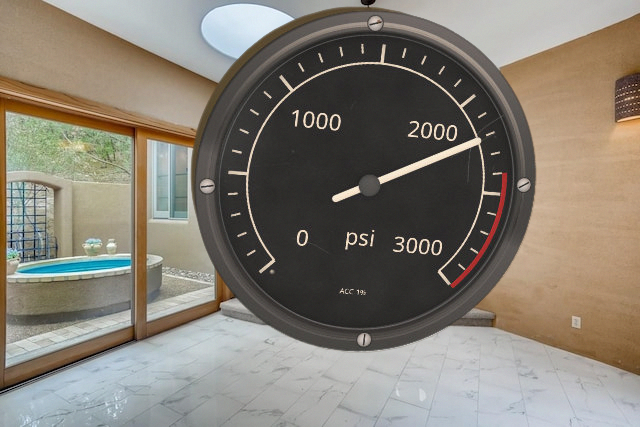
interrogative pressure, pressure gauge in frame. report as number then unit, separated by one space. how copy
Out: 2200 psi
